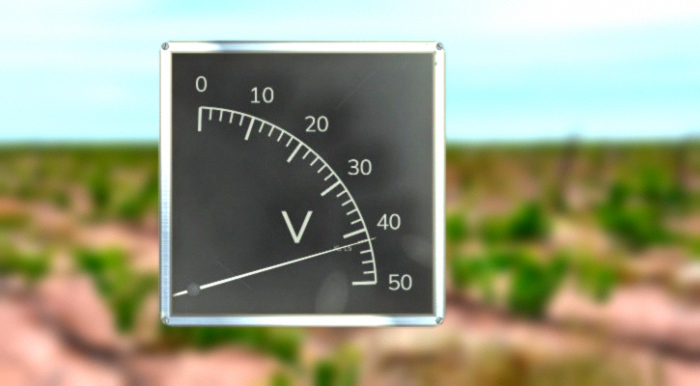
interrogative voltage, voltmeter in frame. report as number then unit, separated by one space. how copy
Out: 42 V
